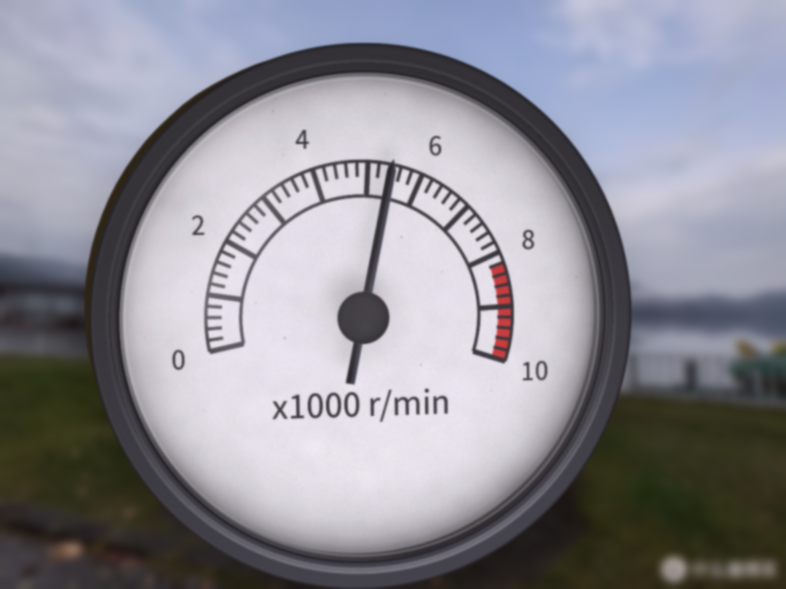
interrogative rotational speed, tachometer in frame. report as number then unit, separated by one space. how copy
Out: 5400 rpm
